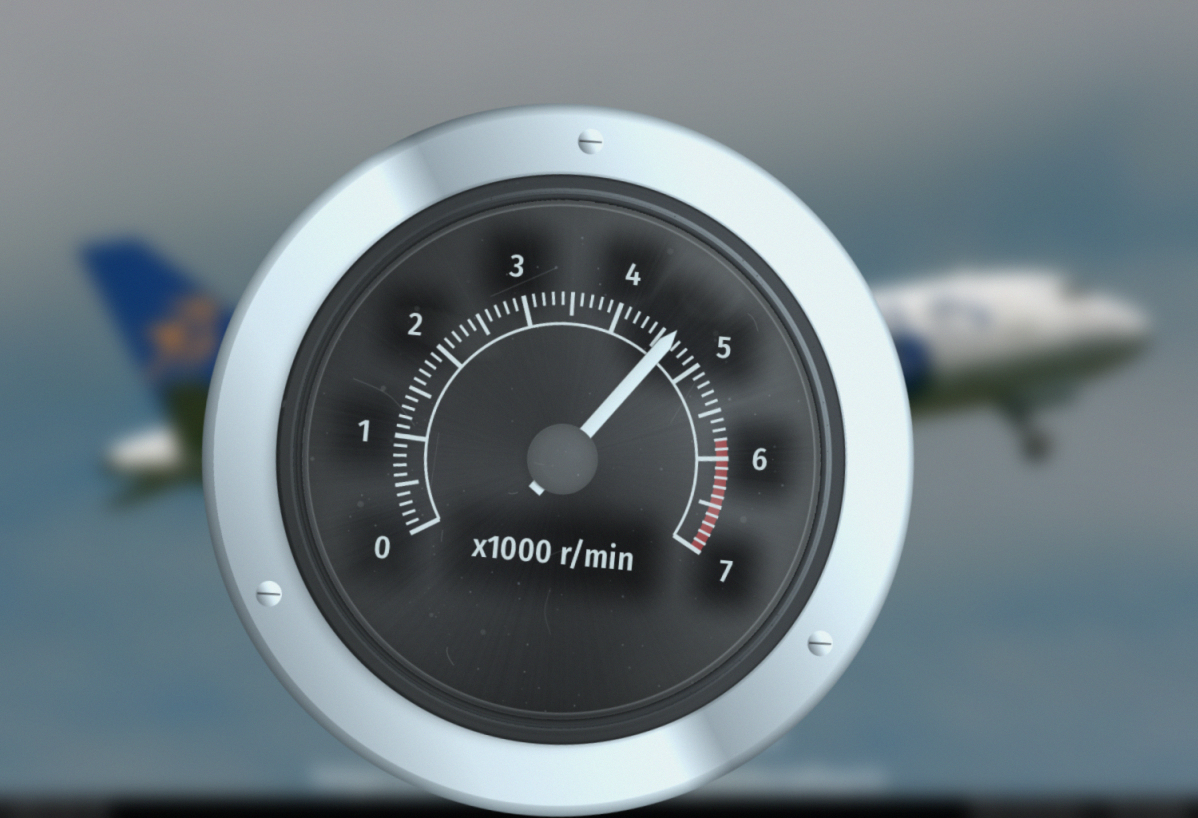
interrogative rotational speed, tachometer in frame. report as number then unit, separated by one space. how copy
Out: 4600 rpm
